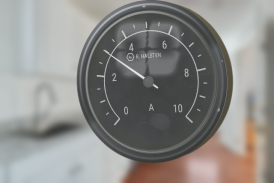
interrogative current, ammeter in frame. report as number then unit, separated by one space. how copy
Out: 3 A
